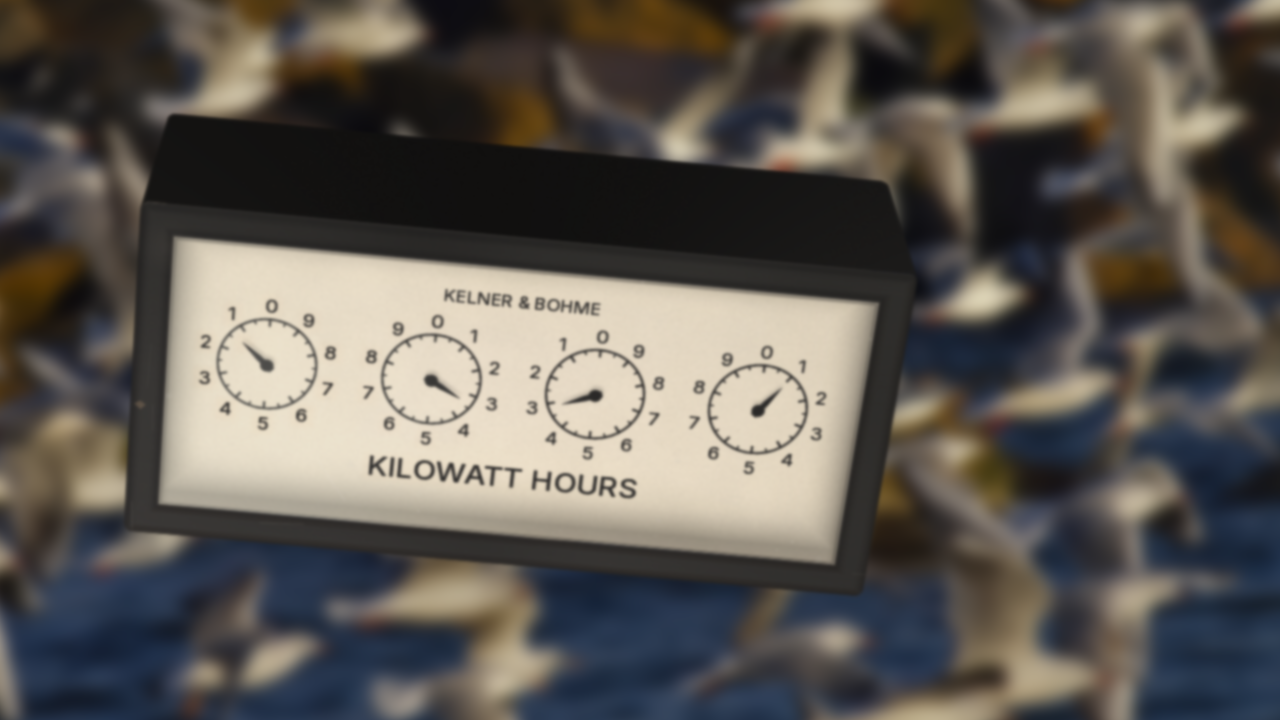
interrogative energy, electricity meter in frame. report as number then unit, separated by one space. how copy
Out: 1331 kWh
